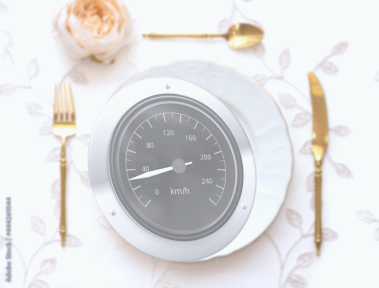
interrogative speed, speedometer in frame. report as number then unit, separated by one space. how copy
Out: 30 km/h
